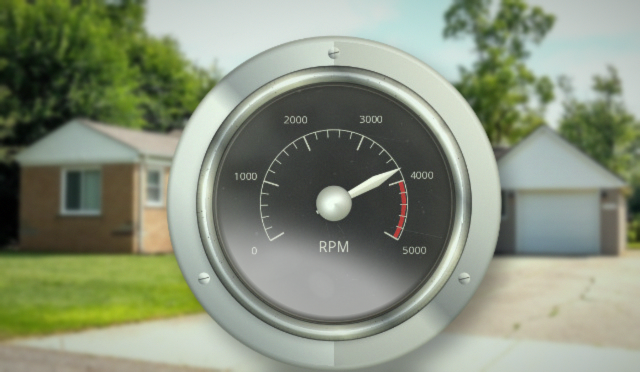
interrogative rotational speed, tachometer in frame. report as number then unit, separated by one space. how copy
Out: 3800 rpm
